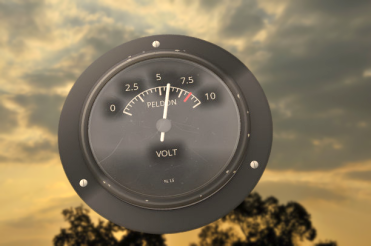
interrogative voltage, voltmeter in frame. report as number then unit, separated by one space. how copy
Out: 6 V
